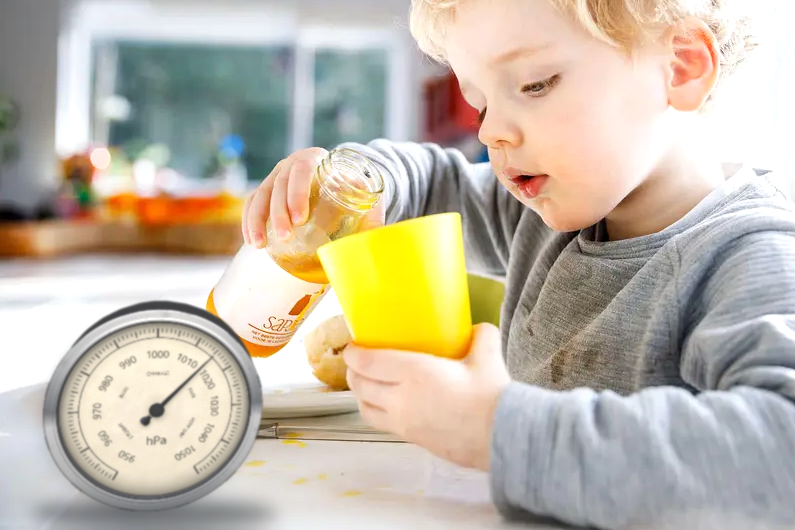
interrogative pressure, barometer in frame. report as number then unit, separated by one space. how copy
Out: 1015 hPa
